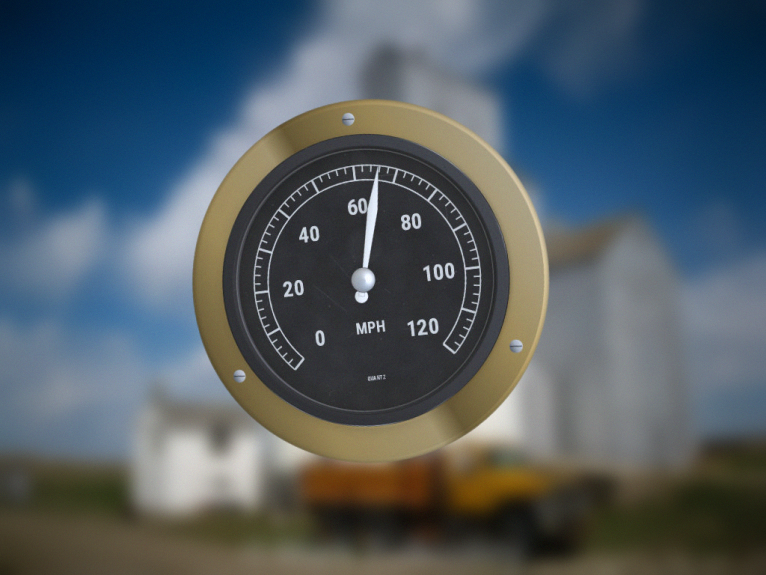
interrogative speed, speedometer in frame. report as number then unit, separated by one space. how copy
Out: 66 mph
